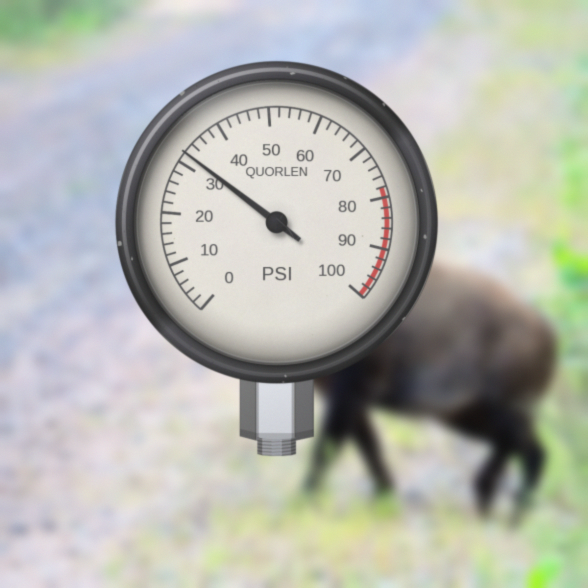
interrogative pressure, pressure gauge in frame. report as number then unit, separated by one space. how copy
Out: 32 psi
